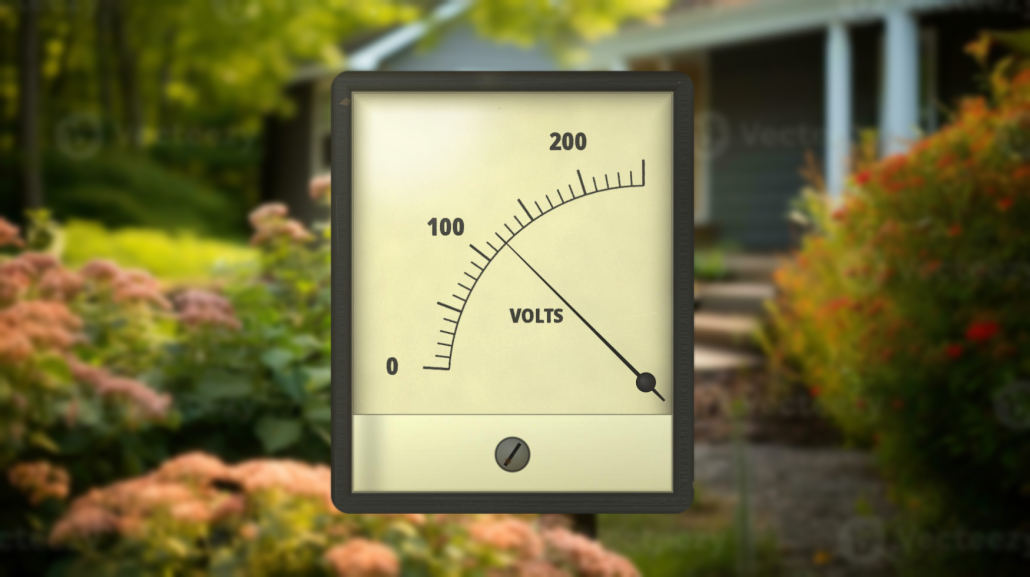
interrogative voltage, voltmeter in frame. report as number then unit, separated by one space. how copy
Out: 120 V
